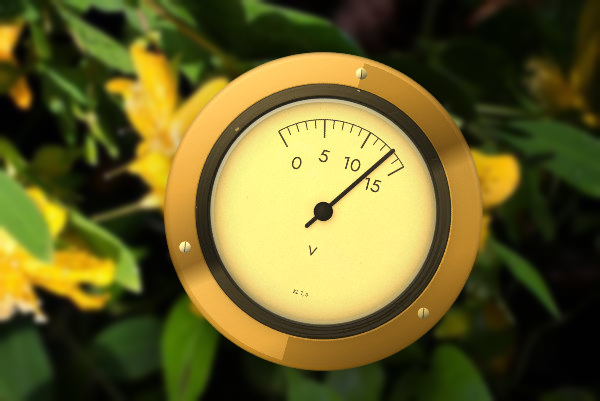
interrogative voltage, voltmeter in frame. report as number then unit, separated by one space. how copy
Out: 13 V
